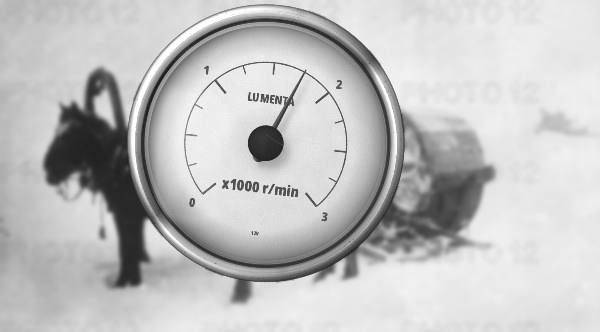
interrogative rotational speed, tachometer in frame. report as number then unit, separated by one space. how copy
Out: 1750 rpm
